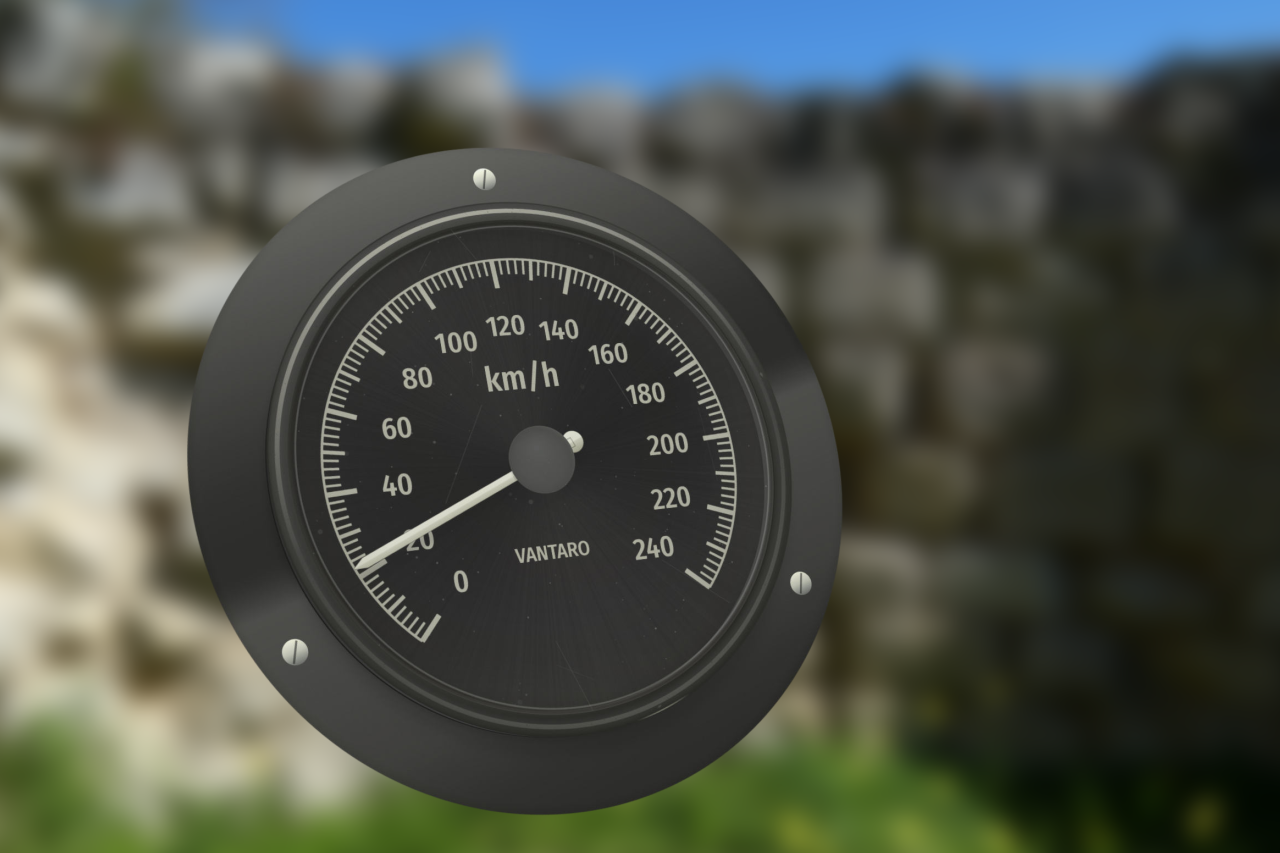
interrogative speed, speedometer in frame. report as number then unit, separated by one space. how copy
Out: 22 km/h
